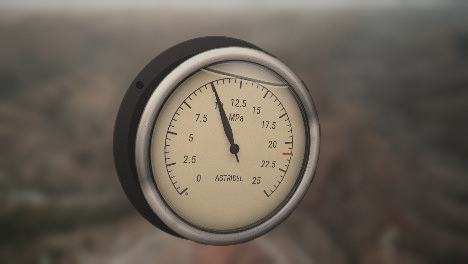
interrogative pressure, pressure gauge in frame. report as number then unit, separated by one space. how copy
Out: 10 MPa
